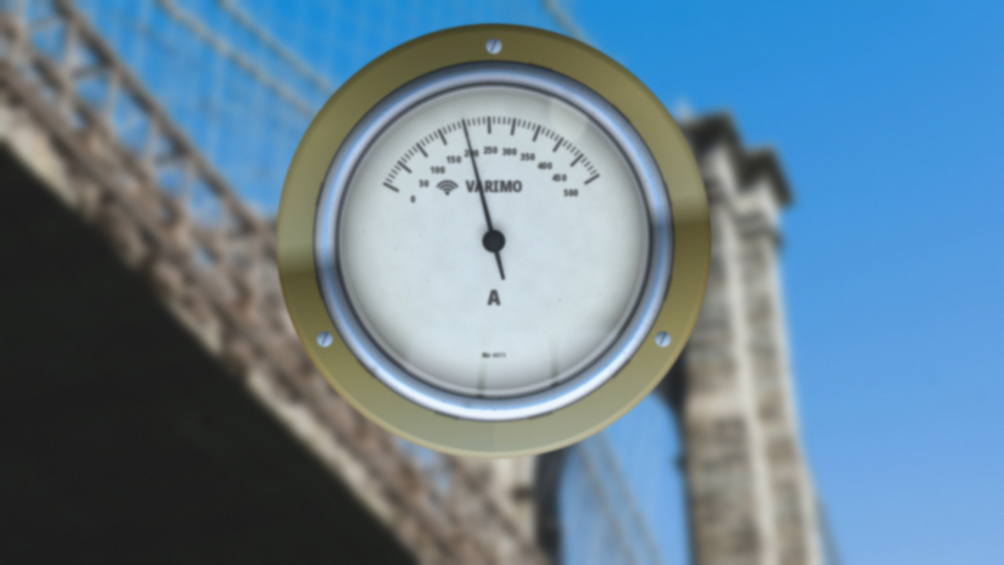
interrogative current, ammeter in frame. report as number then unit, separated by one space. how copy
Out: 200 A
